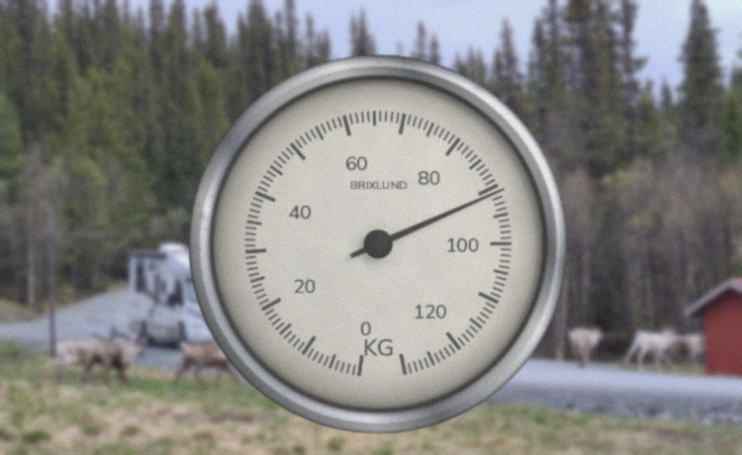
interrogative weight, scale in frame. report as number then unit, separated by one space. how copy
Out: 91 kg
